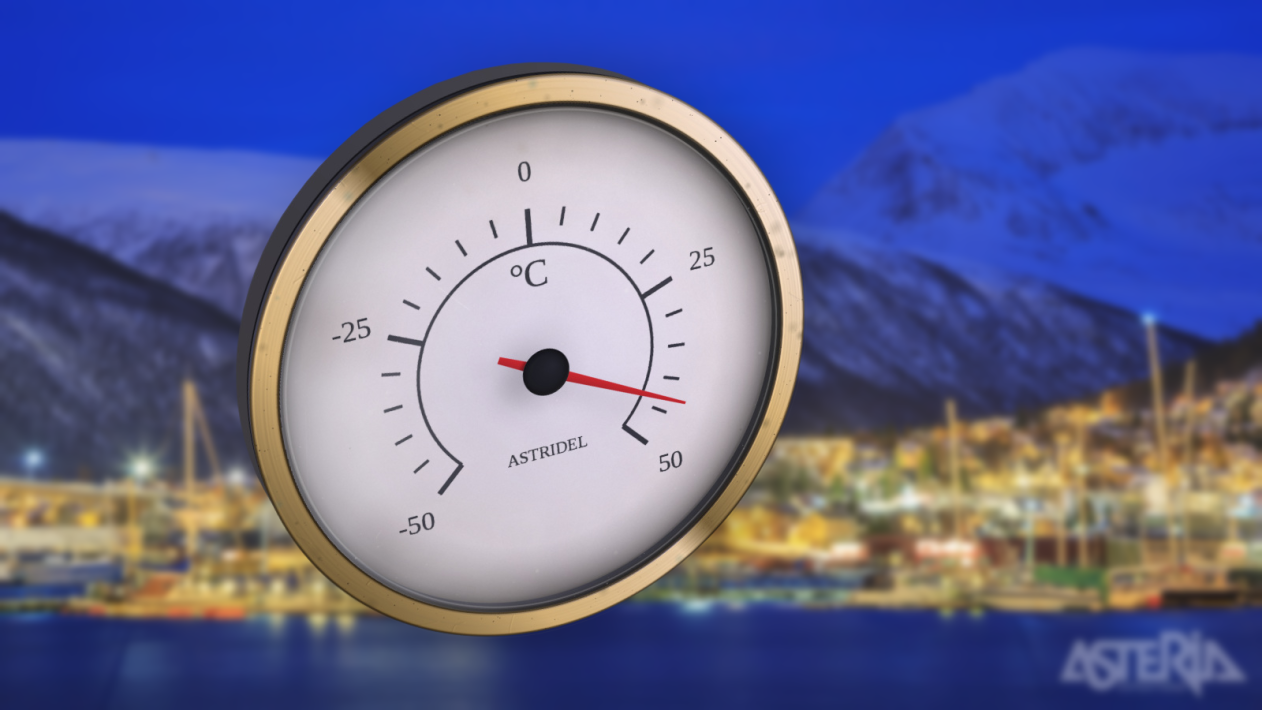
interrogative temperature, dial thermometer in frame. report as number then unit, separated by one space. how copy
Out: 42.5 °C
